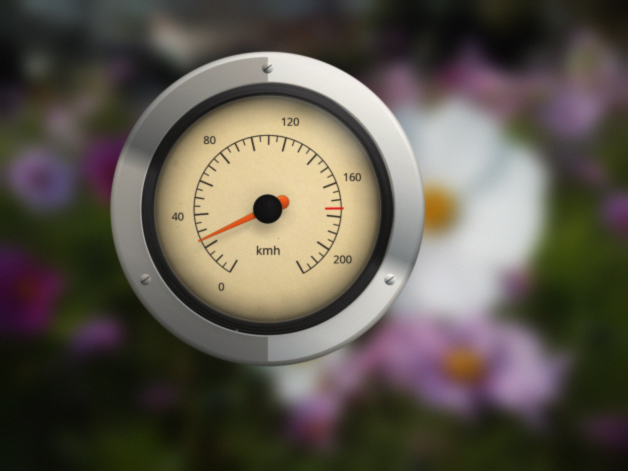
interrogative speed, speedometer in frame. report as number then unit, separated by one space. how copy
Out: 25 km/h
